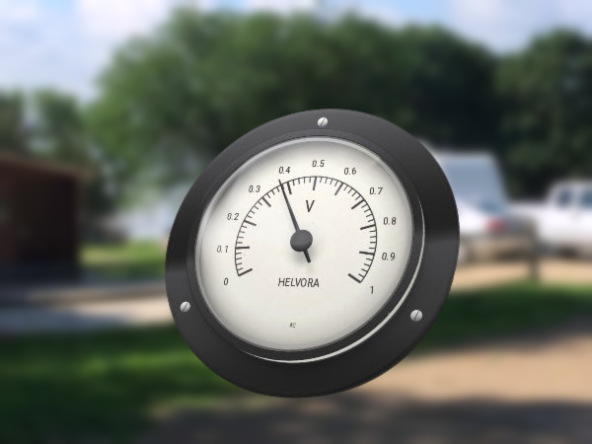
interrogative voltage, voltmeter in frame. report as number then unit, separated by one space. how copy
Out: 0.38 V
